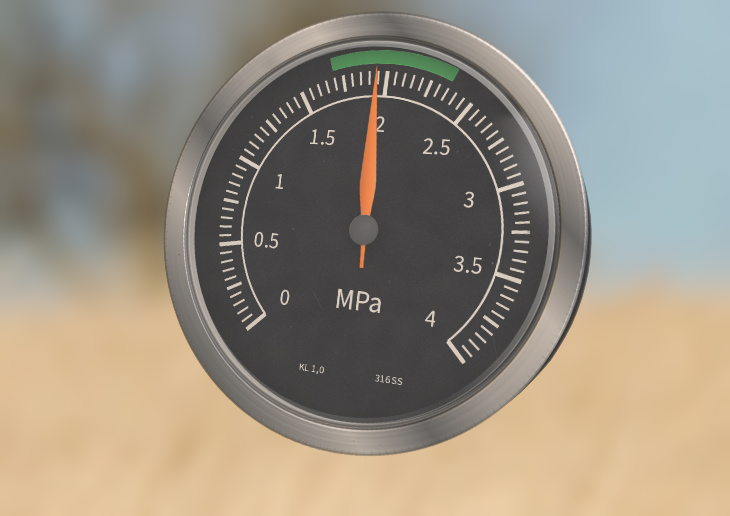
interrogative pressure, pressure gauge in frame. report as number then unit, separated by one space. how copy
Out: 1.95 MPa
